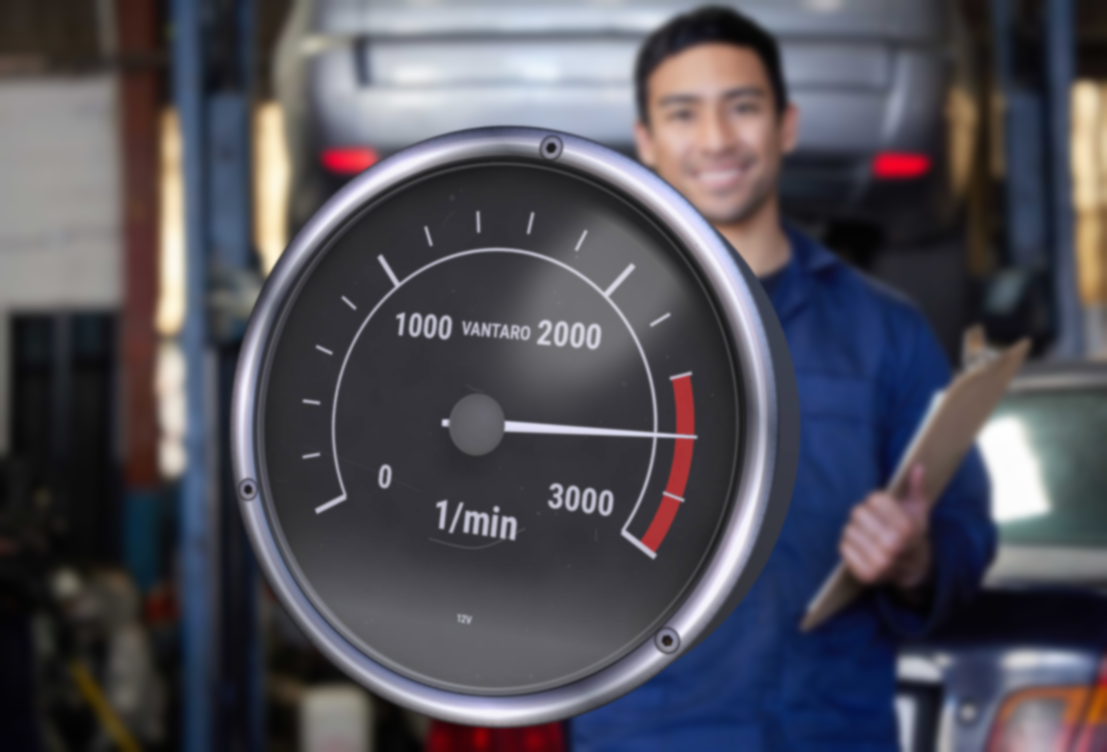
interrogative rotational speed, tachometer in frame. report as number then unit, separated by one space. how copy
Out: 2600 rpm
